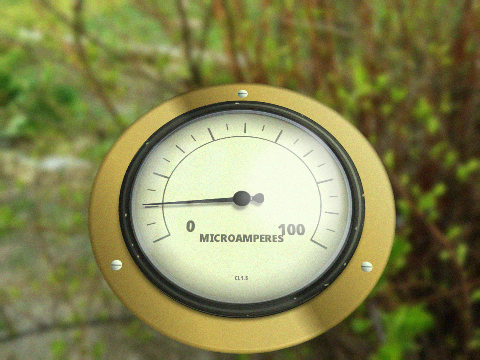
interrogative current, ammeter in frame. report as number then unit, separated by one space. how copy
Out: 10 µA
